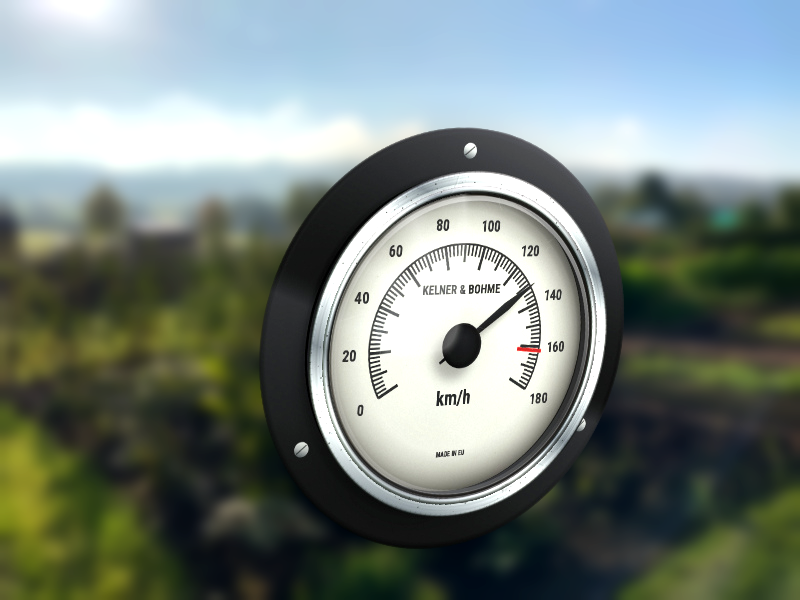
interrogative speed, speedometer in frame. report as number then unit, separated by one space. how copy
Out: 130 km/h
